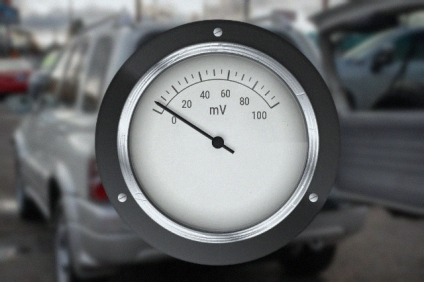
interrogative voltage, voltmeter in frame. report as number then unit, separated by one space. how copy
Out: 5 mV
